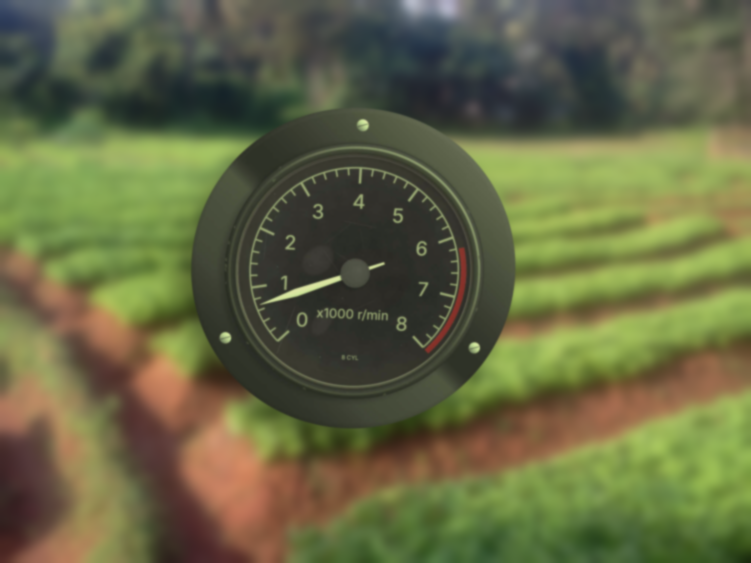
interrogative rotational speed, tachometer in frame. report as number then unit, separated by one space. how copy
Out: 700 rpm
